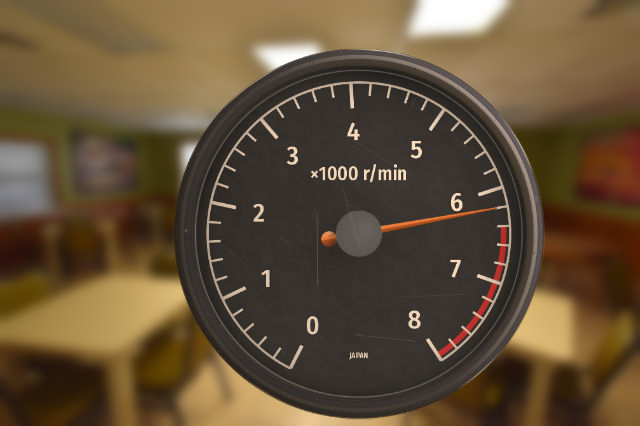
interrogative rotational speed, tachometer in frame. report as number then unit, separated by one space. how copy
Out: 6200 rpm
